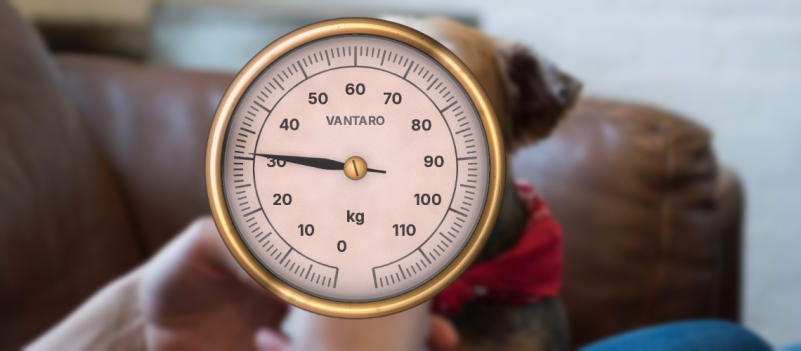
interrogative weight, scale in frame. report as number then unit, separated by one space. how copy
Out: 31 kg
